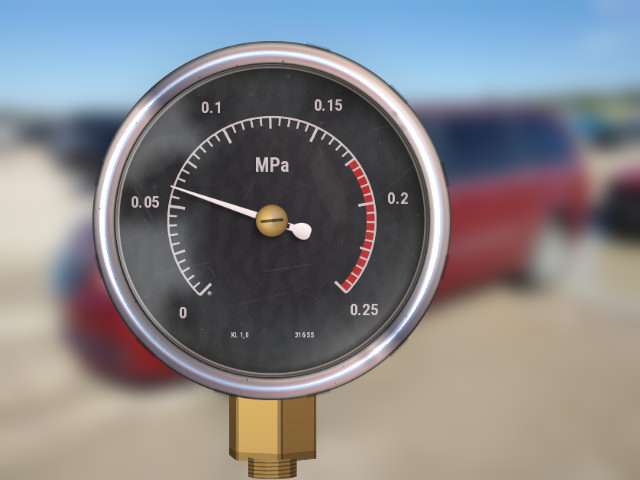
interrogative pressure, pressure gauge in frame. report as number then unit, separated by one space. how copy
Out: 0.06 MPa
